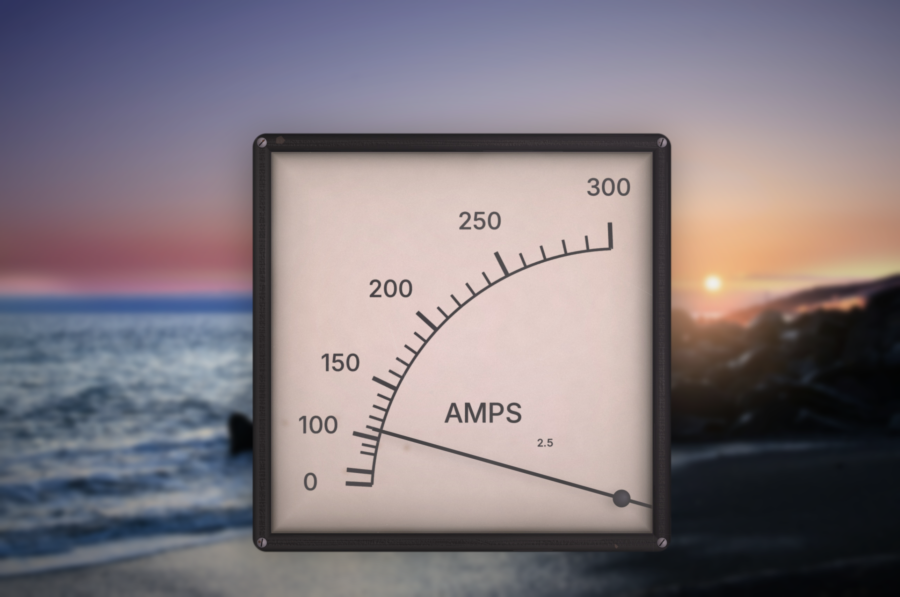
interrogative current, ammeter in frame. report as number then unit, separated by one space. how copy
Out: 110 A
